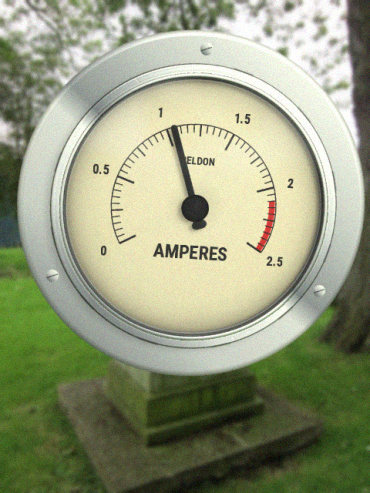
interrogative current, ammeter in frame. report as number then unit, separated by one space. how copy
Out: 1.05 A
